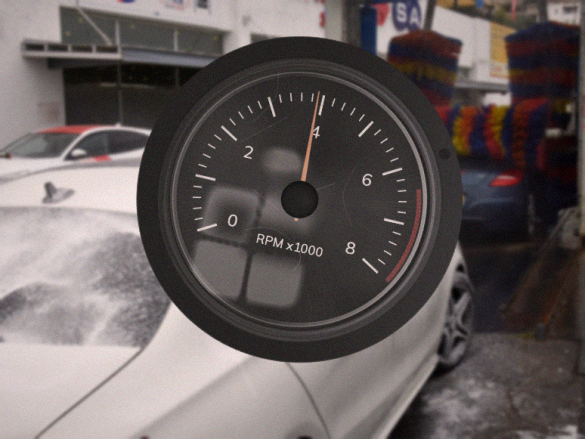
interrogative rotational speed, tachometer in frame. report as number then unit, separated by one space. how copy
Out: 3900 rpm
